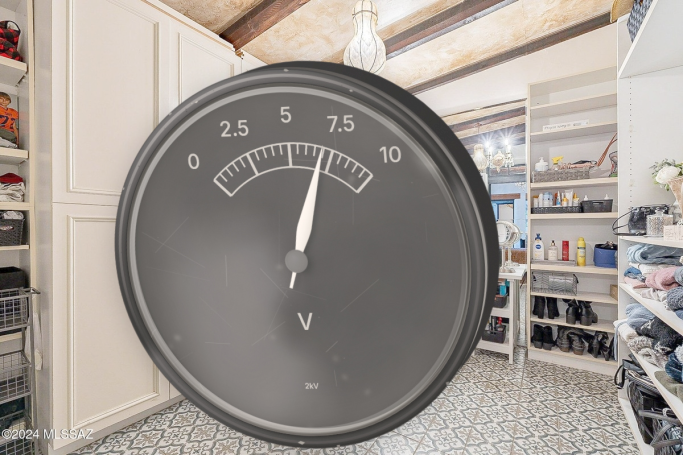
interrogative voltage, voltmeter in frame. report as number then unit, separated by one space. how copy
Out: 7 V
